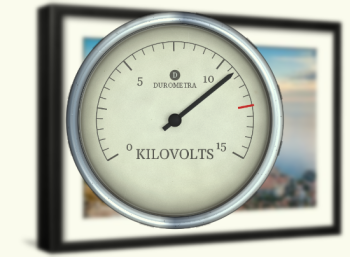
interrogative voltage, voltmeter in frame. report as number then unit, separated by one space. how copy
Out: 10.75 kV
